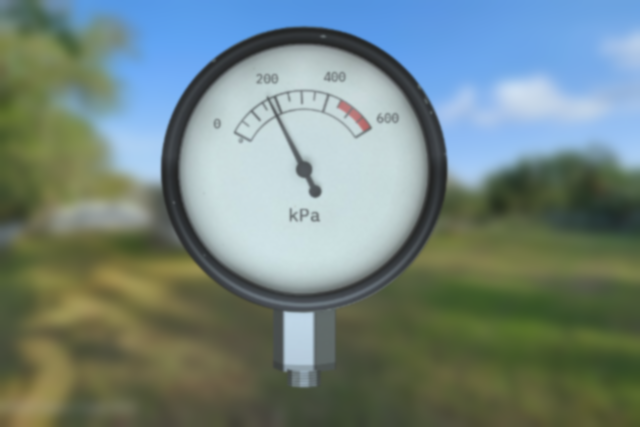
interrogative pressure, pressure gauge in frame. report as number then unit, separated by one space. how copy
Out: 175 kPa
